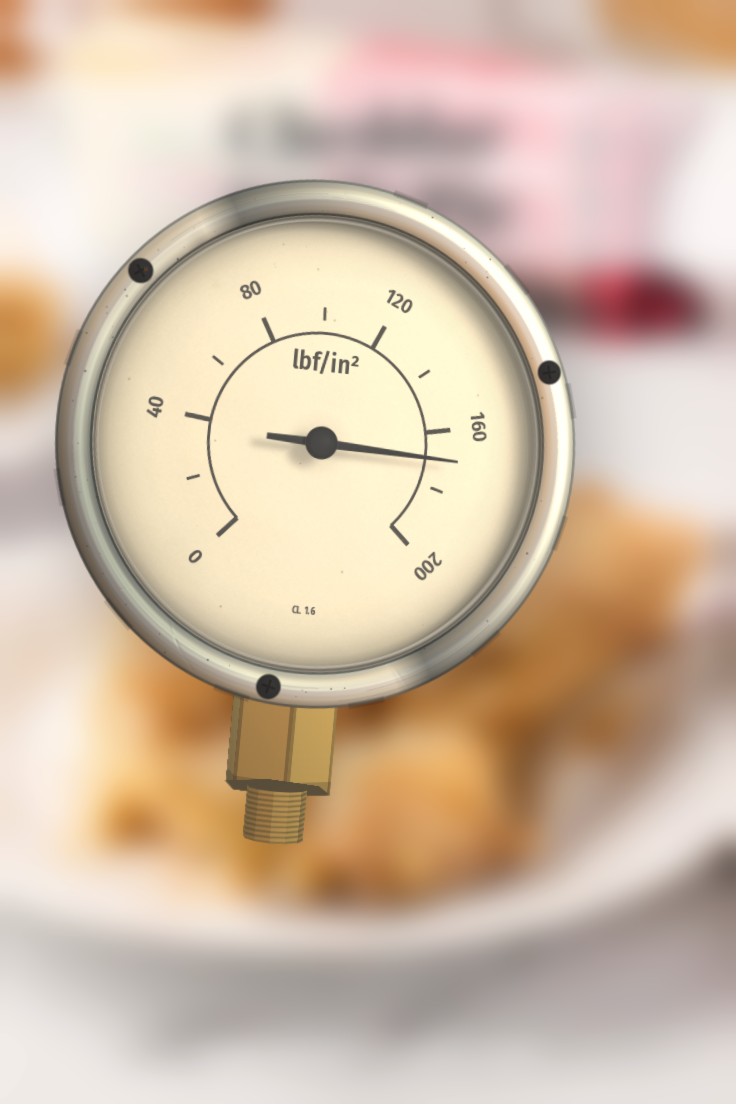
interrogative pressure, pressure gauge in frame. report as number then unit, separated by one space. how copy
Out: 170 psi
